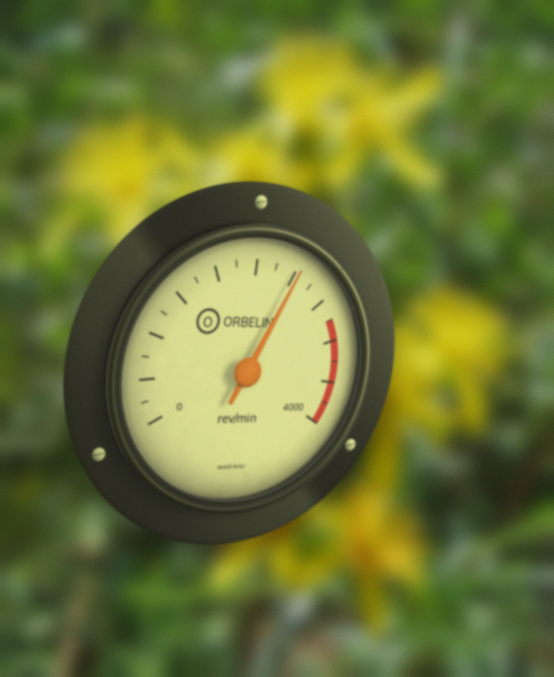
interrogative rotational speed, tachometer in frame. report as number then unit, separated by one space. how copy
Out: 2400 rpm
